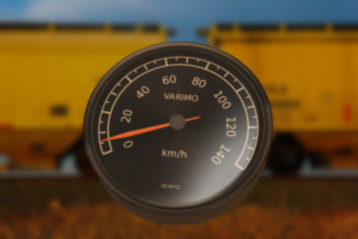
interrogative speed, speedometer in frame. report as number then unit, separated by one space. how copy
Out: 5 km/h
